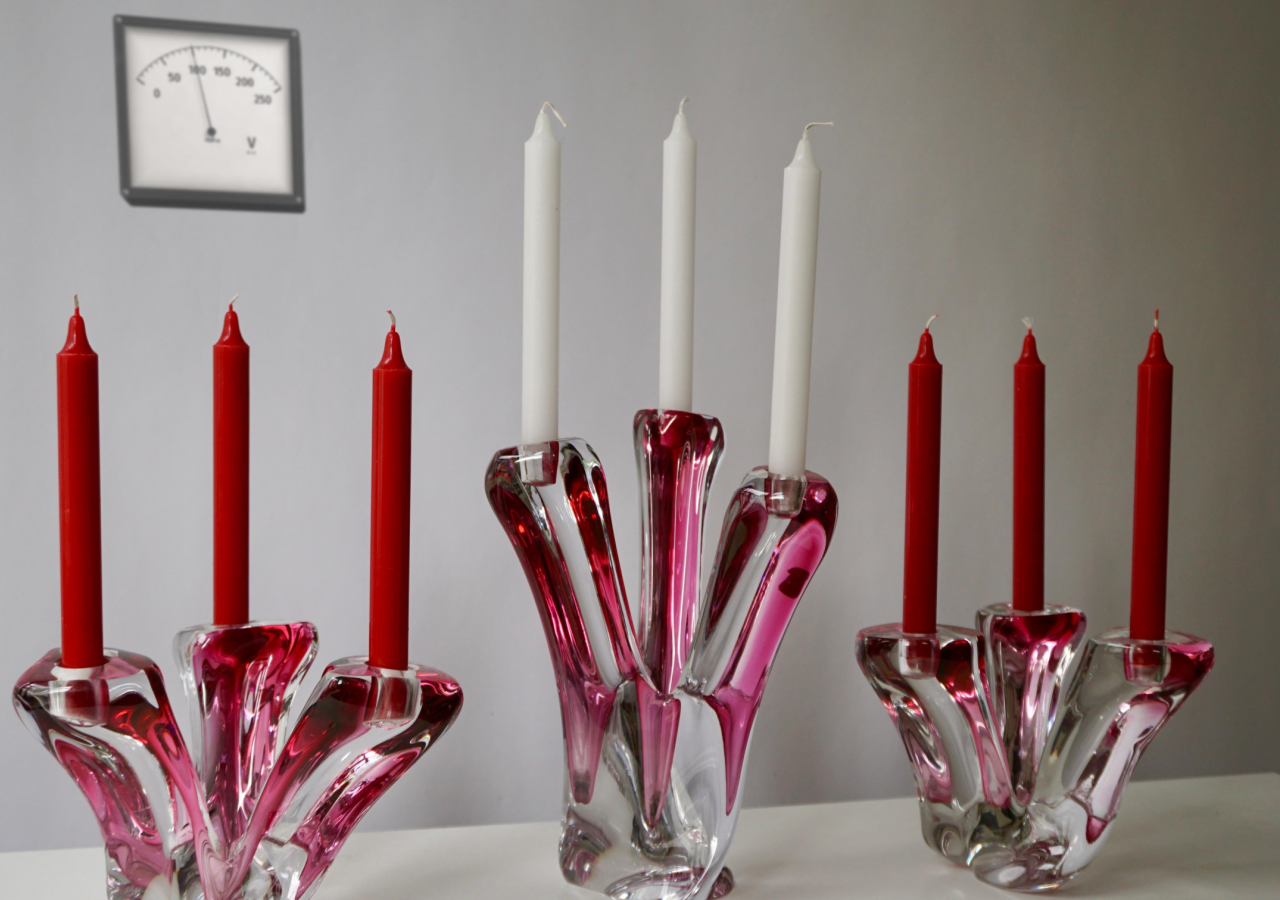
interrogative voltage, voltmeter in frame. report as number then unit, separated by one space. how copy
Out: 100 V
